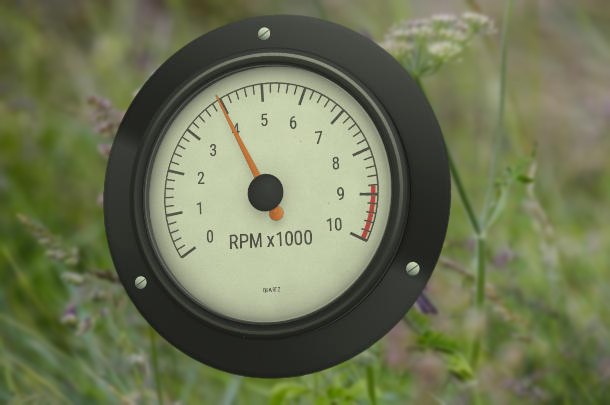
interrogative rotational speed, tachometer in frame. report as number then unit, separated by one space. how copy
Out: 4000 rpm
